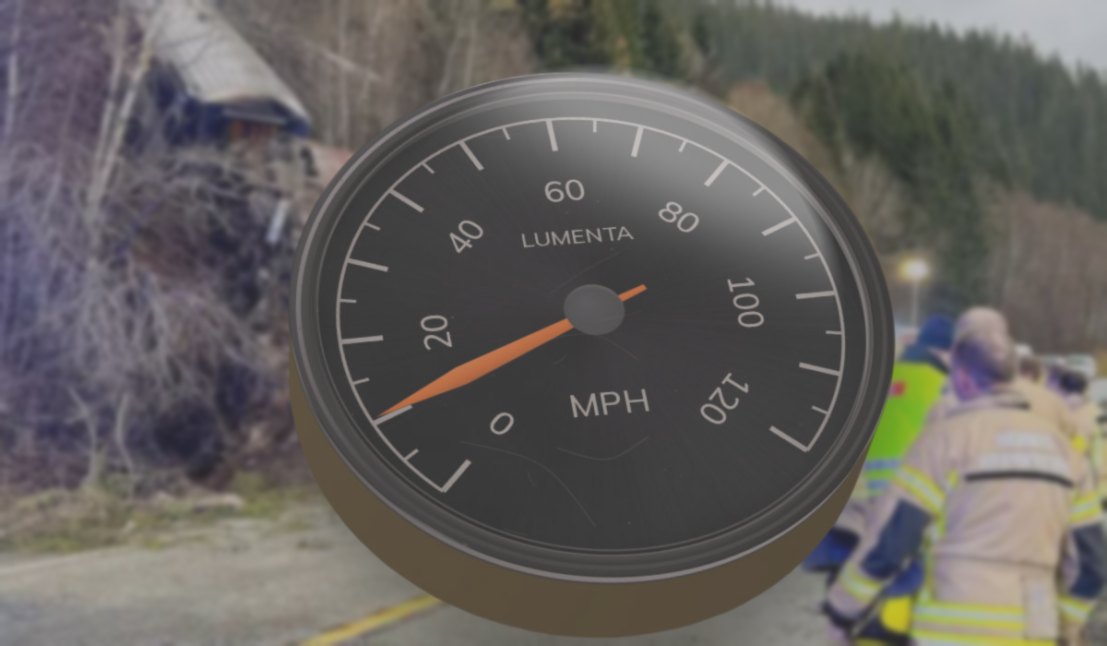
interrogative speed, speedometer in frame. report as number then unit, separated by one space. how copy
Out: 10 mph
